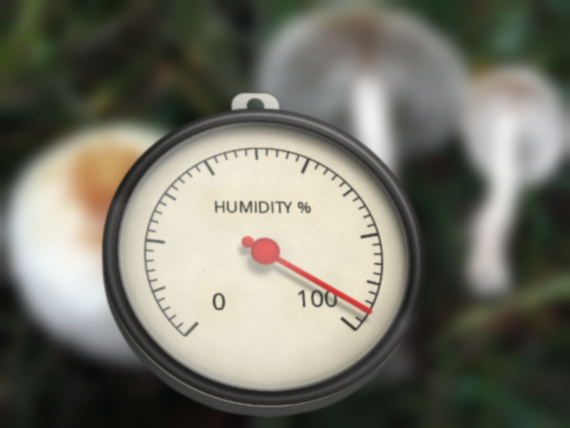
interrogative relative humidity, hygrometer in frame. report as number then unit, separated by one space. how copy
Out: 96 %
